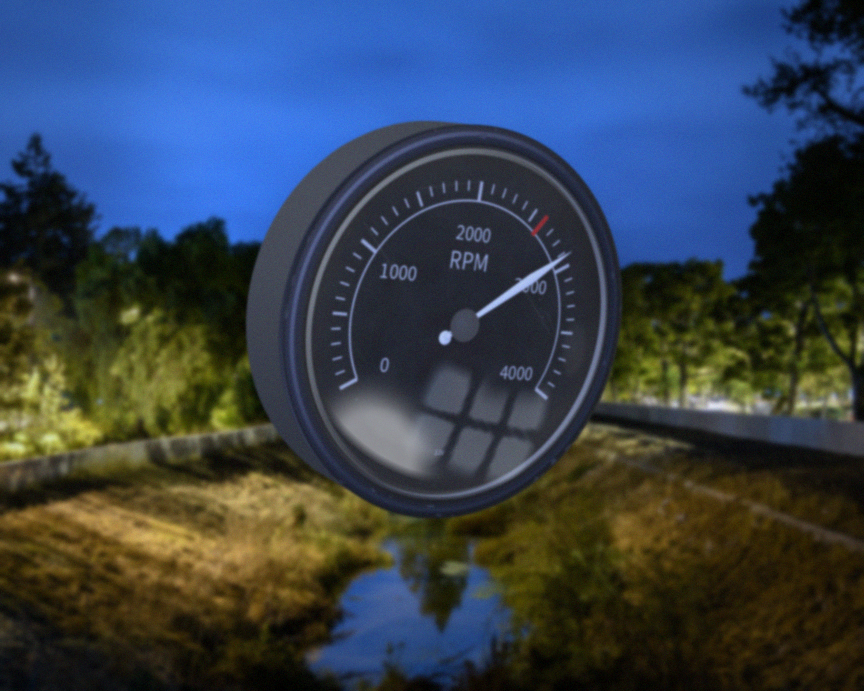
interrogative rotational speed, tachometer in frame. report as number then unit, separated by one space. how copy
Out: 2900 rpm
